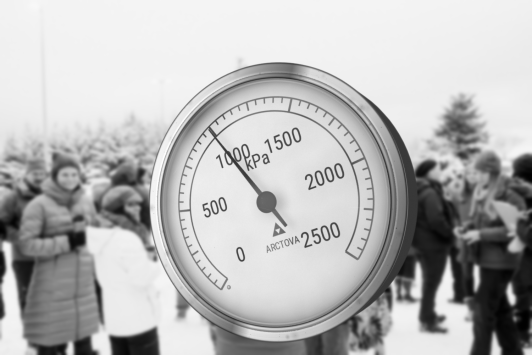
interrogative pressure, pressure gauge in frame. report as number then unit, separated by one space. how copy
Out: 1000 kPa
